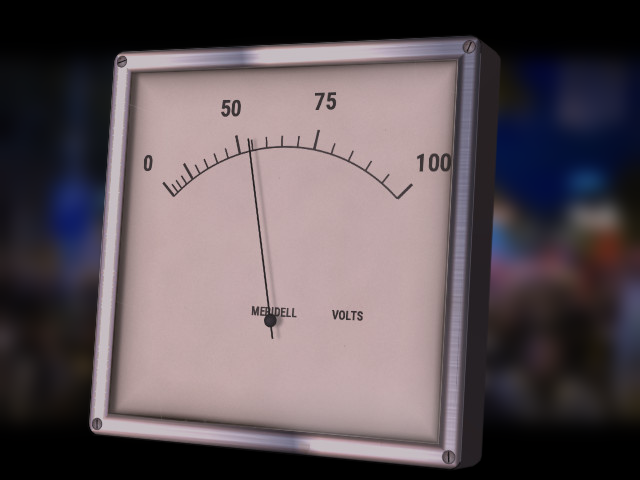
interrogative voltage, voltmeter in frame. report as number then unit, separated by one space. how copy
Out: 55 V
